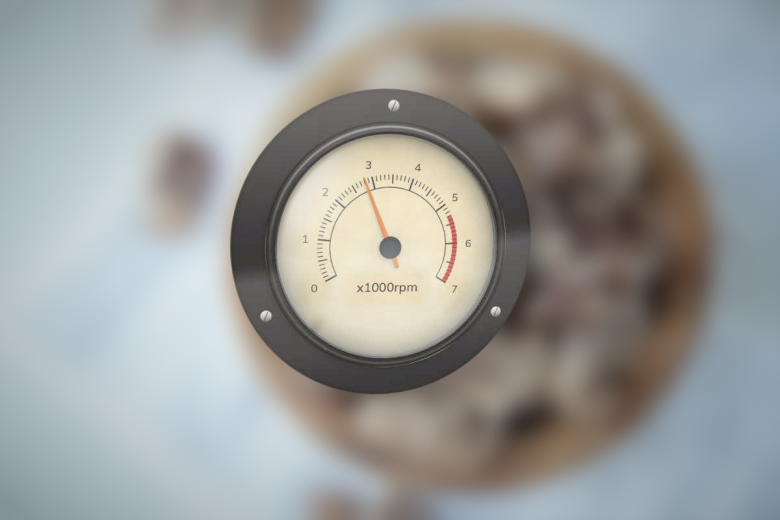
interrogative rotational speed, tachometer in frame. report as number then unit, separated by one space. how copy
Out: 2800 rpm
